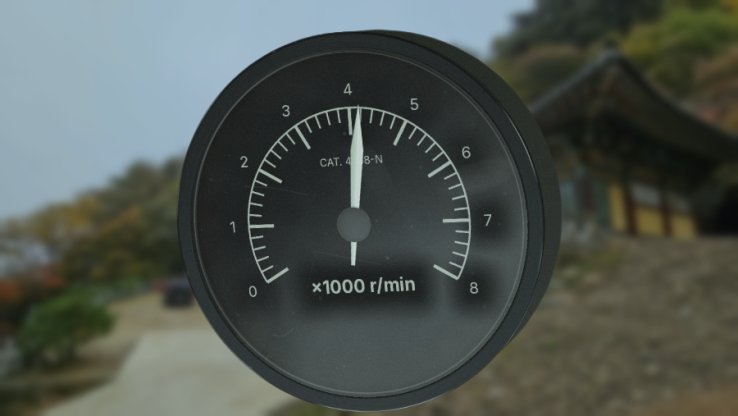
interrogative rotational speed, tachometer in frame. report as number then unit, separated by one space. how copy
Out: 4200 rpm
